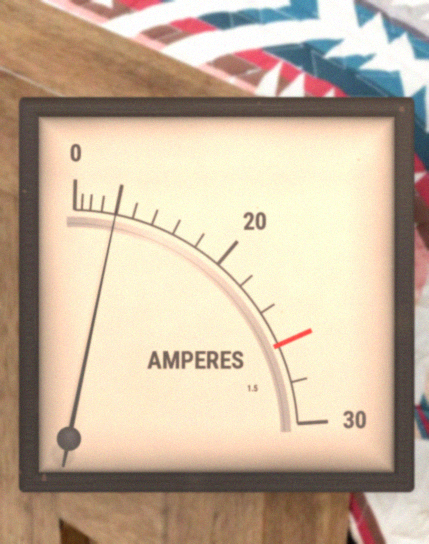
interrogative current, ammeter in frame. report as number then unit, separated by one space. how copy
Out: 10 A
